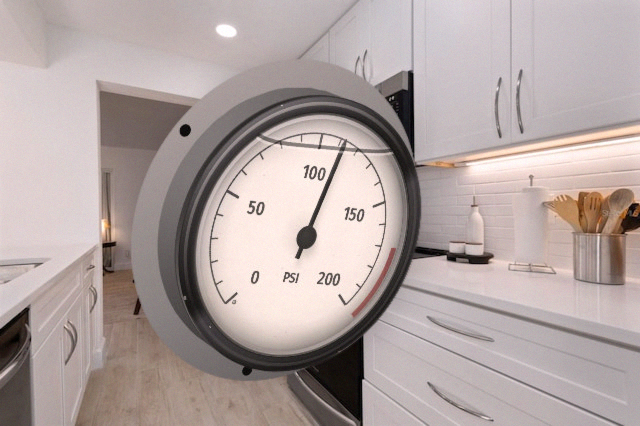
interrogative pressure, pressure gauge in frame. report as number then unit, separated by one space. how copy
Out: 110 psi
